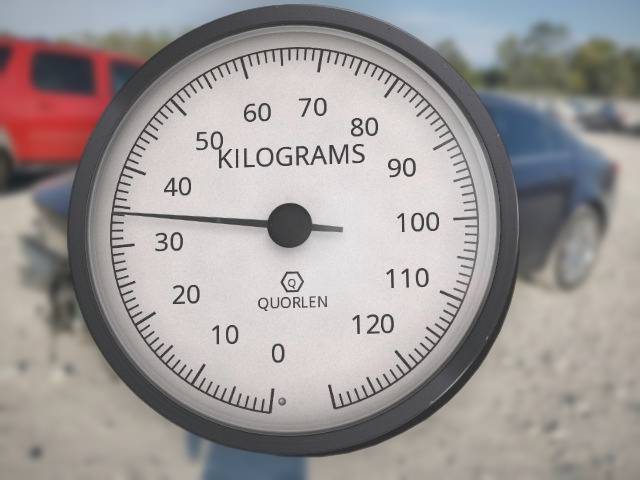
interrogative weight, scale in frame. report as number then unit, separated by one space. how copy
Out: 34 kg
